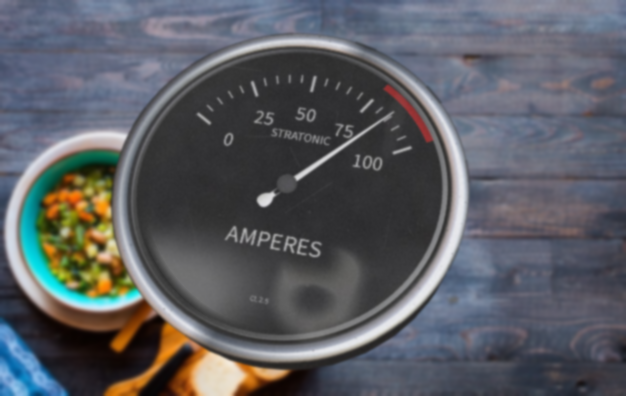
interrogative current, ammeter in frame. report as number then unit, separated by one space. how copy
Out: 85 A
